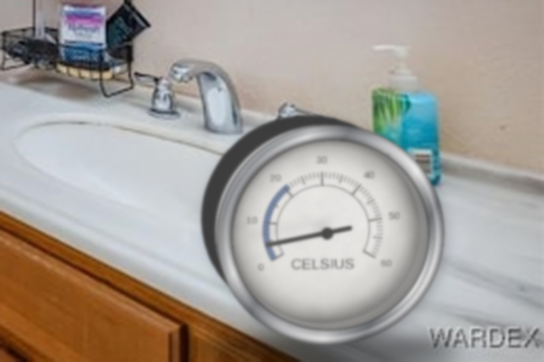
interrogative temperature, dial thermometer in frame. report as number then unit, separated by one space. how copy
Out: 5 °C
